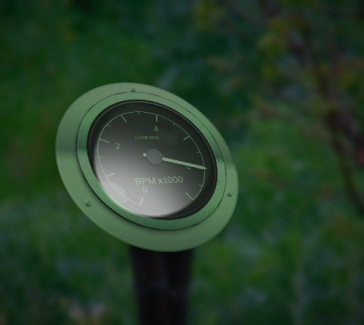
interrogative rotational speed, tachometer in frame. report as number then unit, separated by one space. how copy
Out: 6000 rpm
